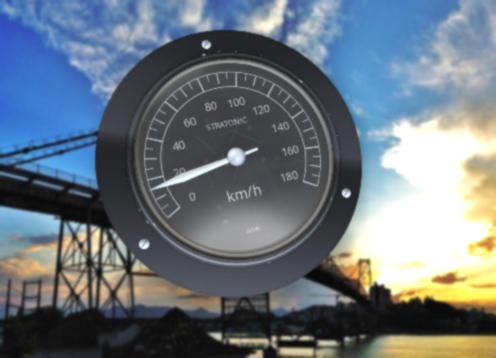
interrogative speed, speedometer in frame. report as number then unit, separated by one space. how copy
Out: 15 km/h
